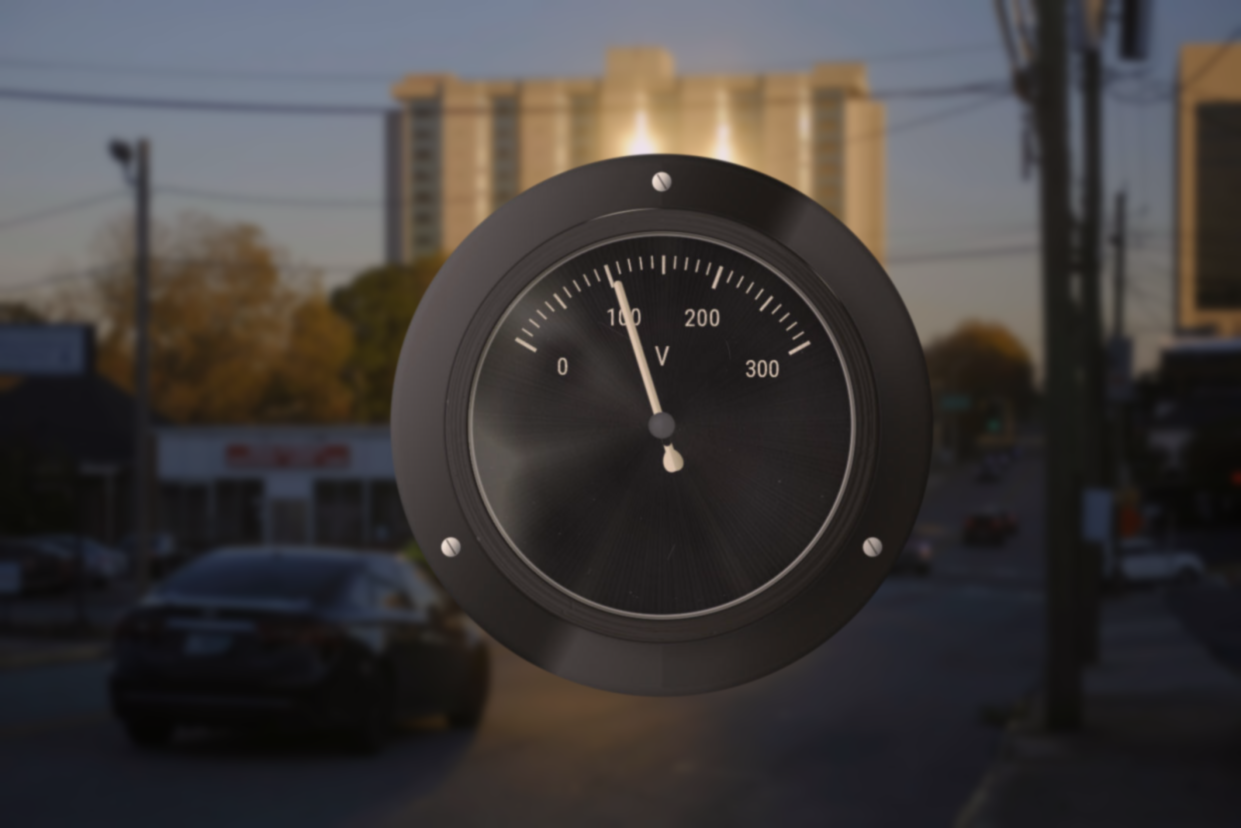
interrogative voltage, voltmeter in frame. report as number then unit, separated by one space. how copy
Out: 105 V
